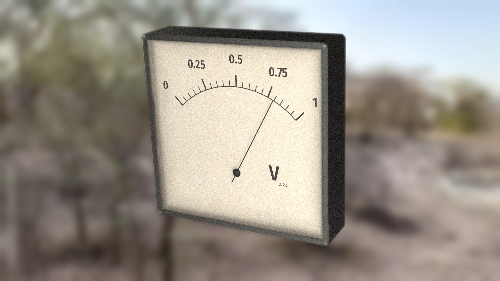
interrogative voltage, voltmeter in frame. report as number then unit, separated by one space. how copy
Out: 0.8 V
